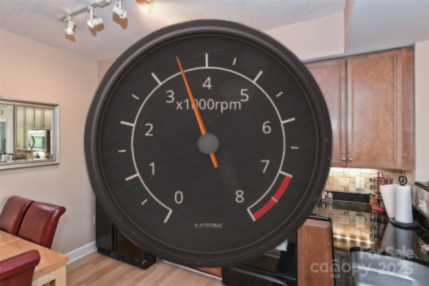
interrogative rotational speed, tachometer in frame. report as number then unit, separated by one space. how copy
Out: 3500 rpm
